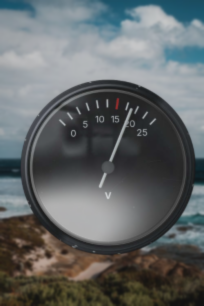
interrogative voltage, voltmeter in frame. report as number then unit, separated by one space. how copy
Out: 18.75 V
